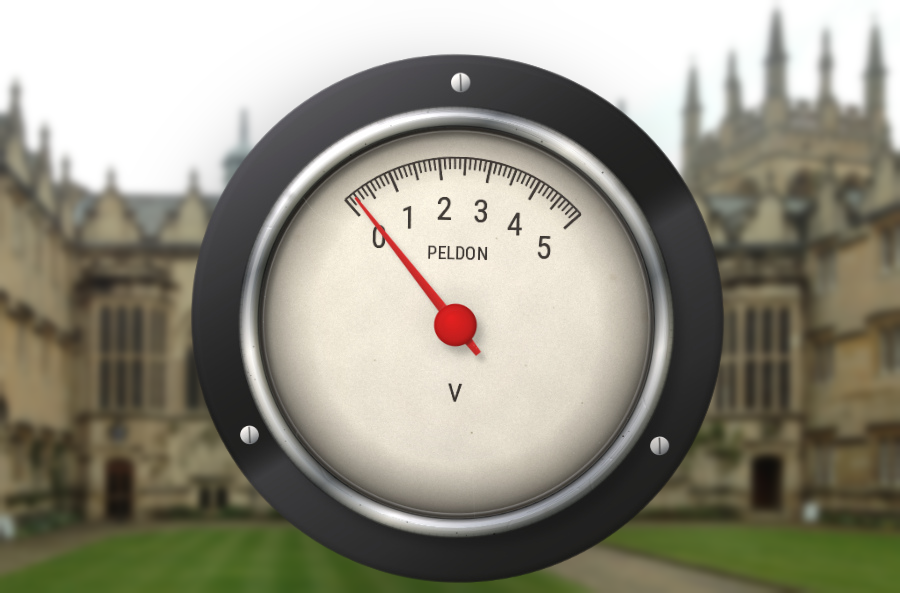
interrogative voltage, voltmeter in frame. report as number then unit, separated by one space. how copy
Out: 0.2 V
